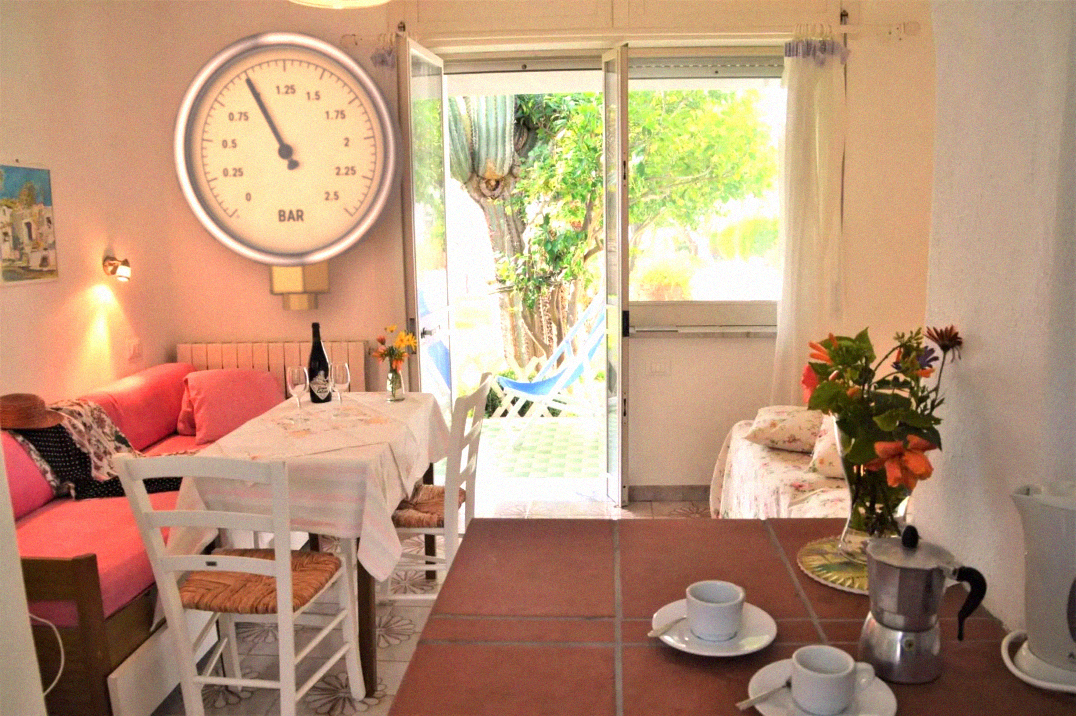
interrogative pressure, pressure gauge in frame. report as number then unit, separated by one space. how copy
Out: 1 bar
